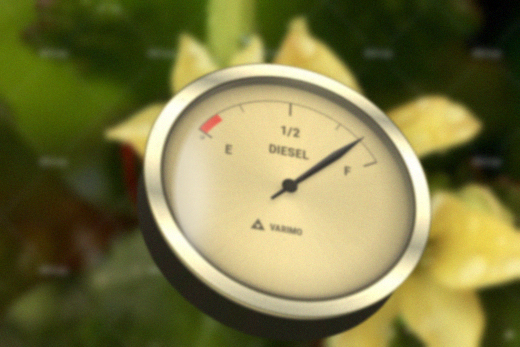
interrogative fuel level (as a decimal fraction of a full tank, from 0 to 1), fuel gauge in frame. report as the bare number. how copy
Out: 0.875
